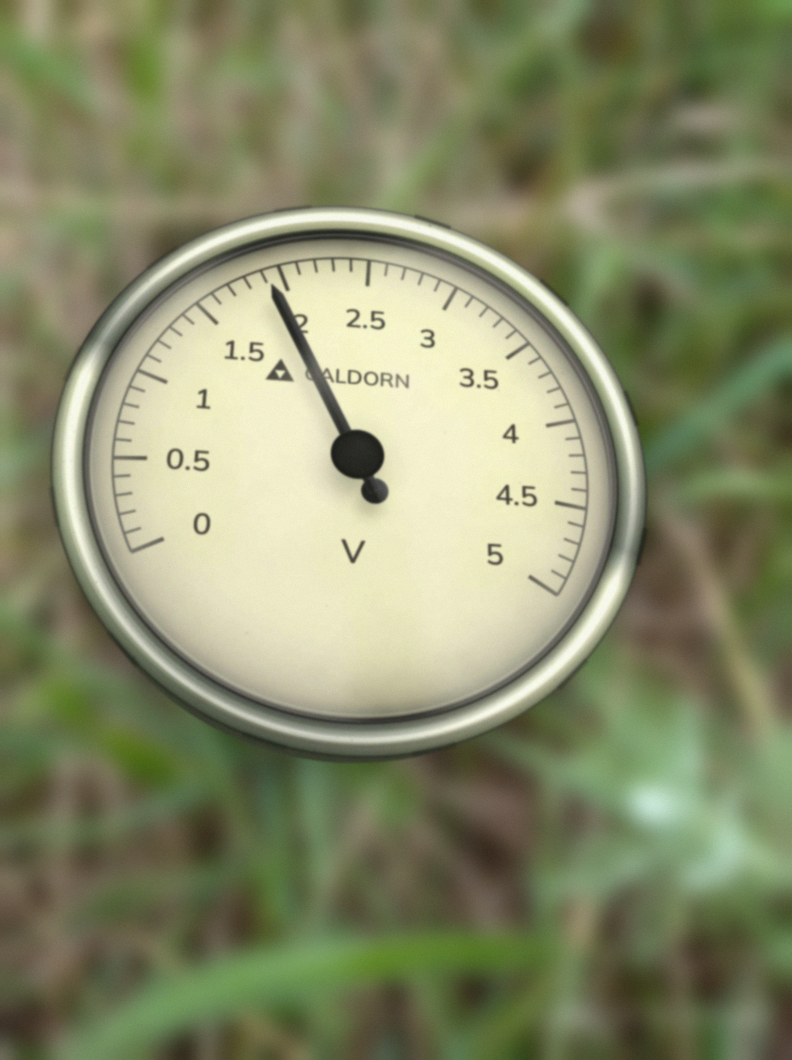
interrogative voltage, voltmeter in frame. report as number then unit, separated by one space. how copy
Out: 1.9 V
